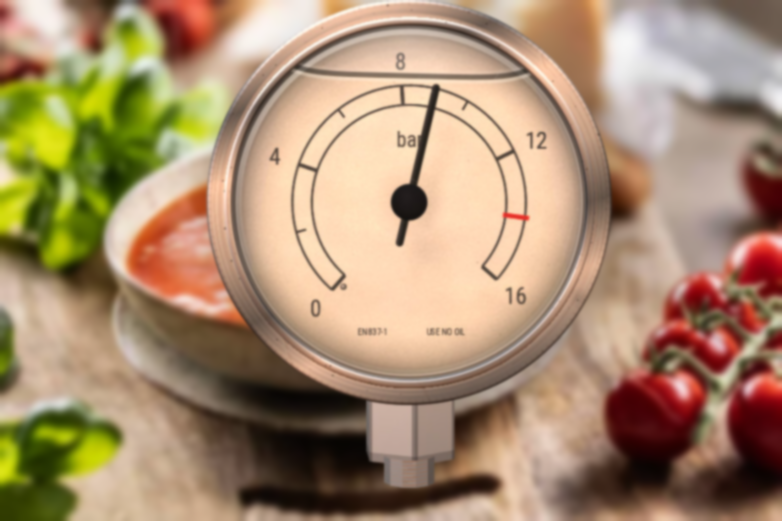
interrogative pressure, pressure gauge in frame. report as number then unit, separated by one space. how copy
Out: 9 bar
